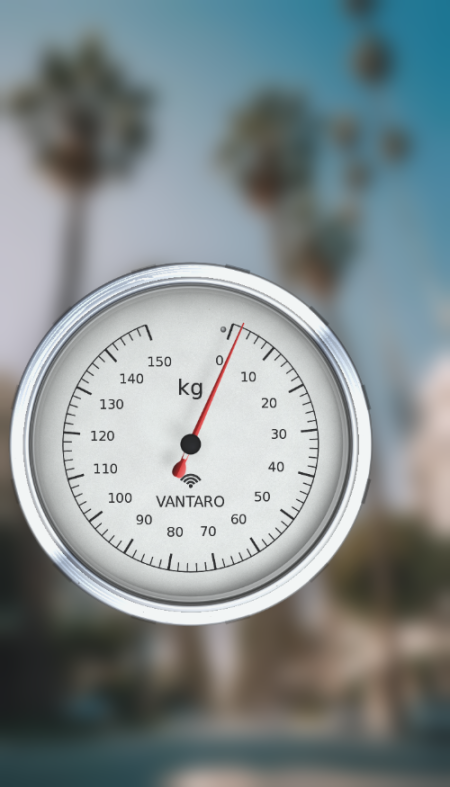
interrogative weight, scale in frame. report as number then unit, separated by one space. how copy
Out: 2 kg
